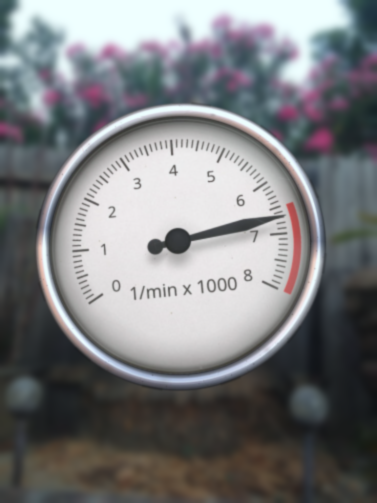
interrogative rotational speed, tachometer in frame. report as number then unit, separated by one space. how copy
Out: 6700 rpm
